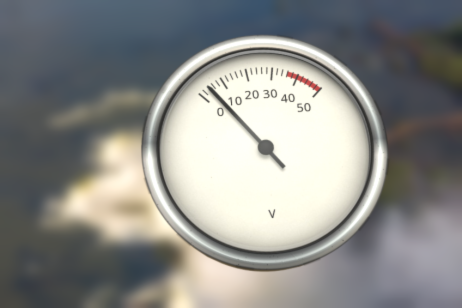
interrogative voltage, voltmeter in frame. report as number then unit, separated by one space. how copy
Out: 4 V
